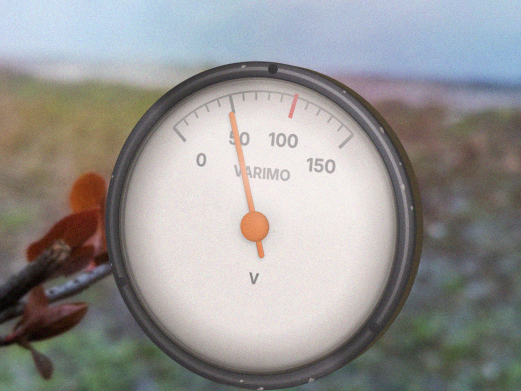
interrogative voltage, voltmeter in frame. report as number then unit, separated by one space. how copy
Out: 50 V
